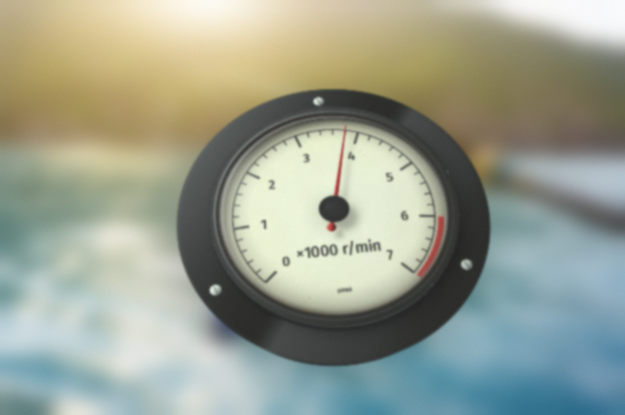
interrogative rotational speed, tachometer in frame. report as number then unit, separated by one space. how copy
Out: 3800 rpm
